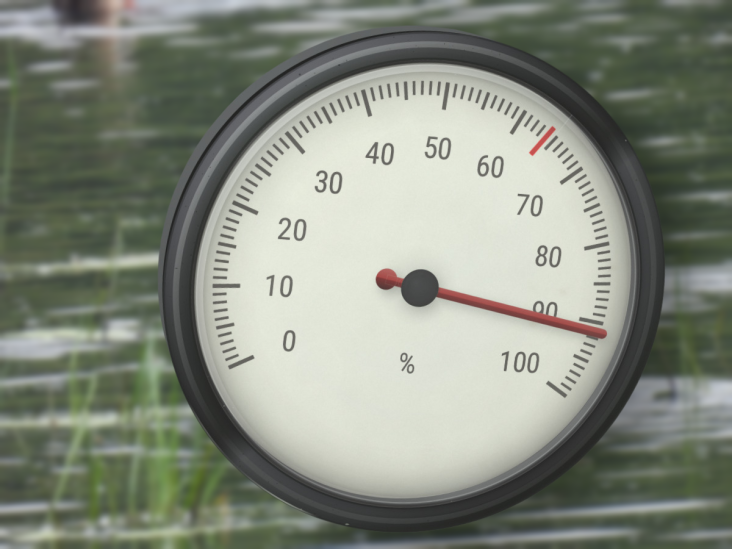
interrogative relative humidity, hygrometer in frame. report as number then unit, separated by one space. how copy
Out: 91 %
